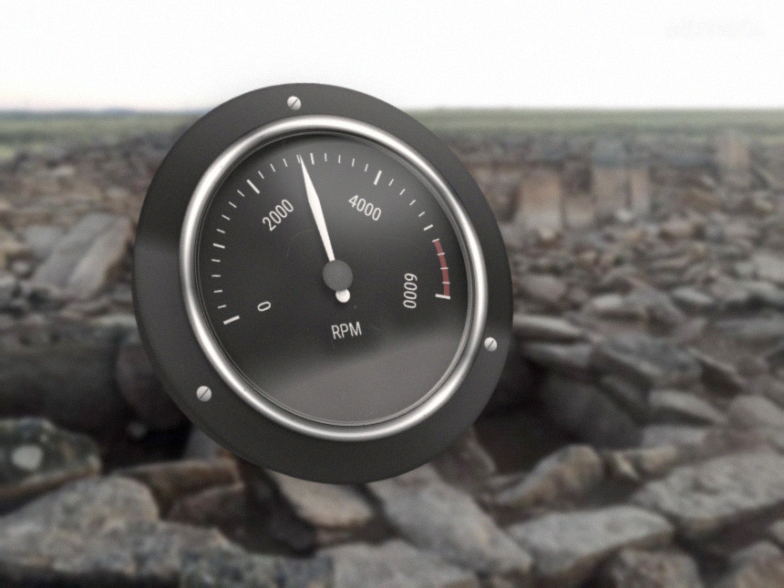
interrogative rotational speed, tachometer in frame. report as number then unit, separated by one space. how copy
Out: 2800 rpm
